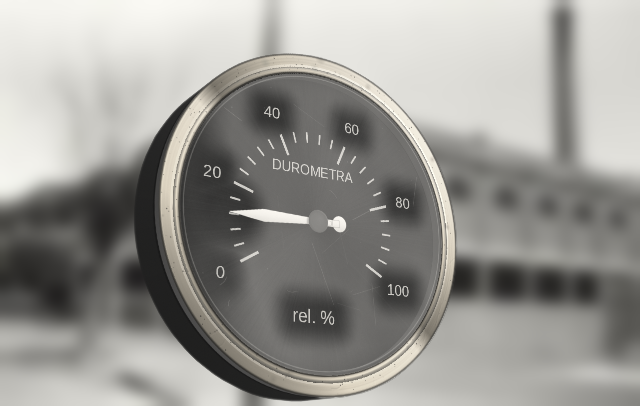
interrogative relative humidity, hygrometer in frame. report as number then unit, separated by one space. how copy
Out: 12 %
